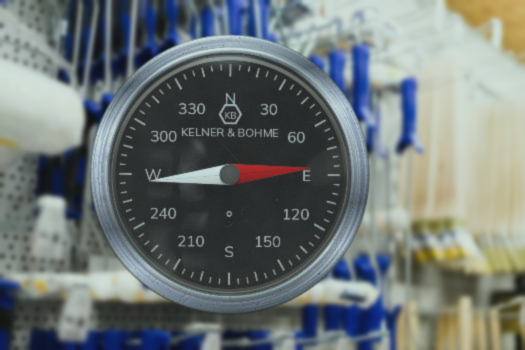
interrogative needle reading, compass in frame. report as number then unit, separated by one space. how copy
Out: 85 °
